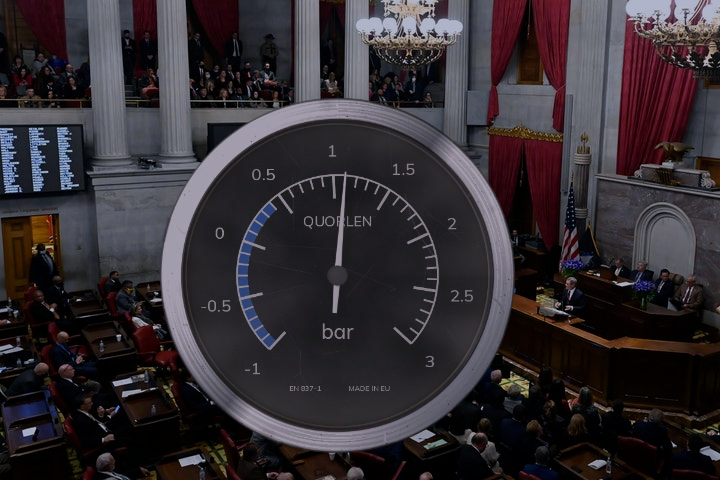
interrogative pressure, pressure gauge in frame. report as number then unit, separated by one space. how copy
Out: 1.1 bar
